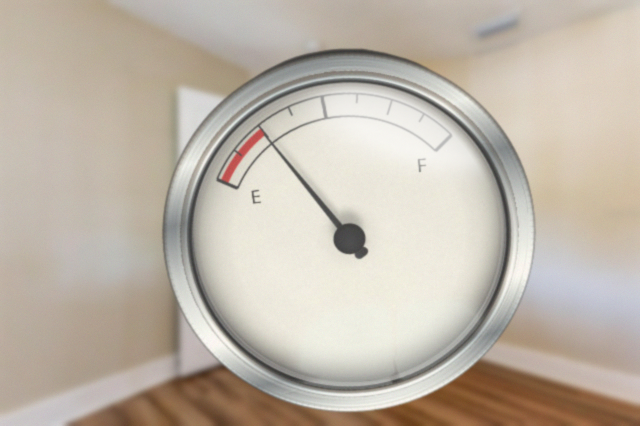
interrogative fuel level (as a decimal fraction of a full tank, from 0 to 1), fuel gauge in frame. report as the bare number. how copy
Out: 0.25
